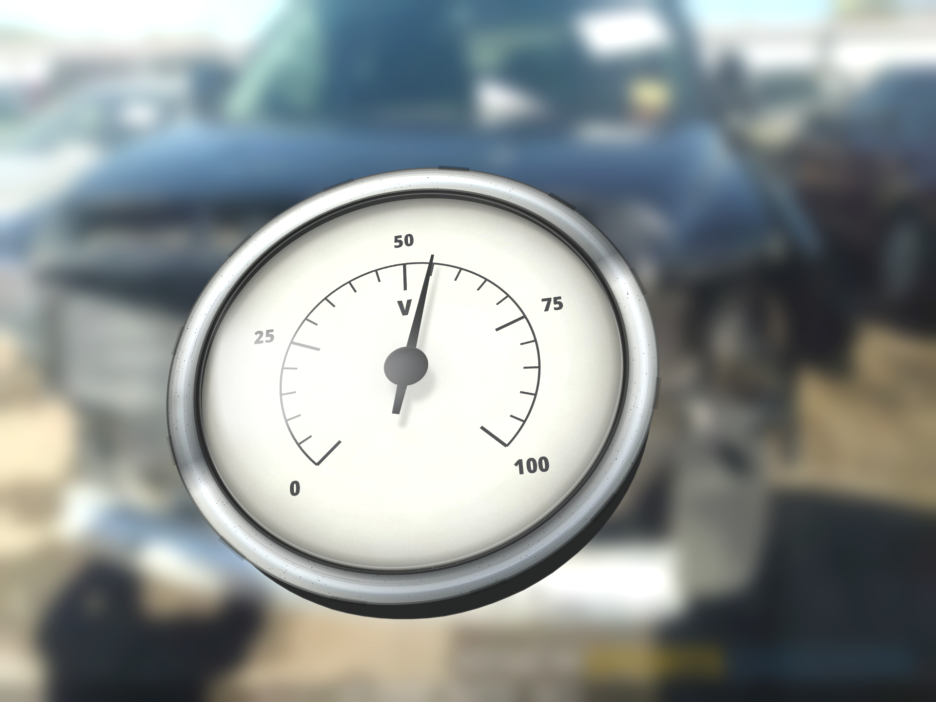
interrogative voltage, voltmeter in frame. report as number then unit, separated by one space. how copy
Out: 55 V
